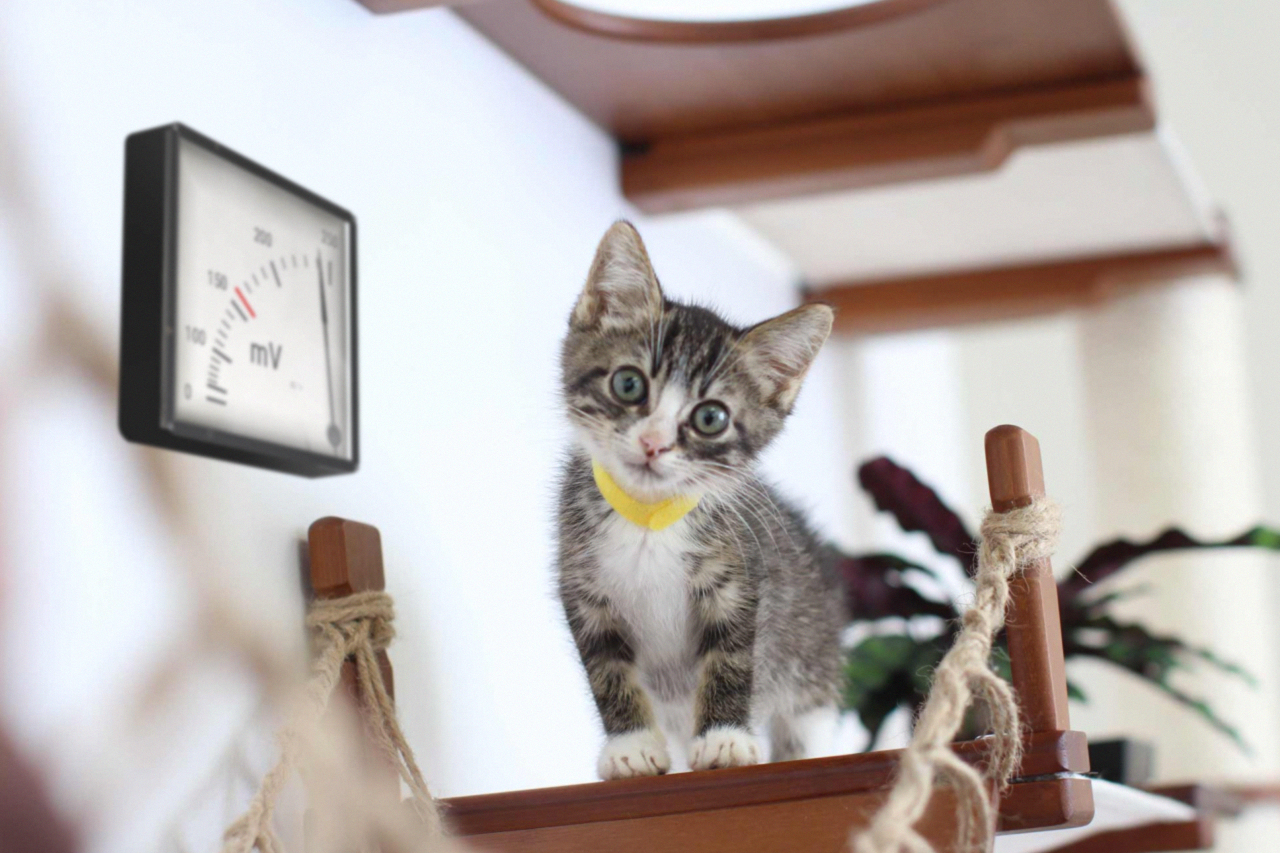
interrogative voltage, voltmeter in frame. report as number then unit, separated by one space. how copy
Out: 240 mV
